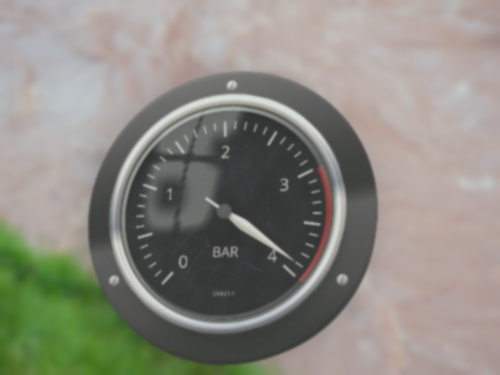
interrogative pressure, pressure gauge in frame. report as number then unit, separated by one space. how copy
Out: 3.9 bar
